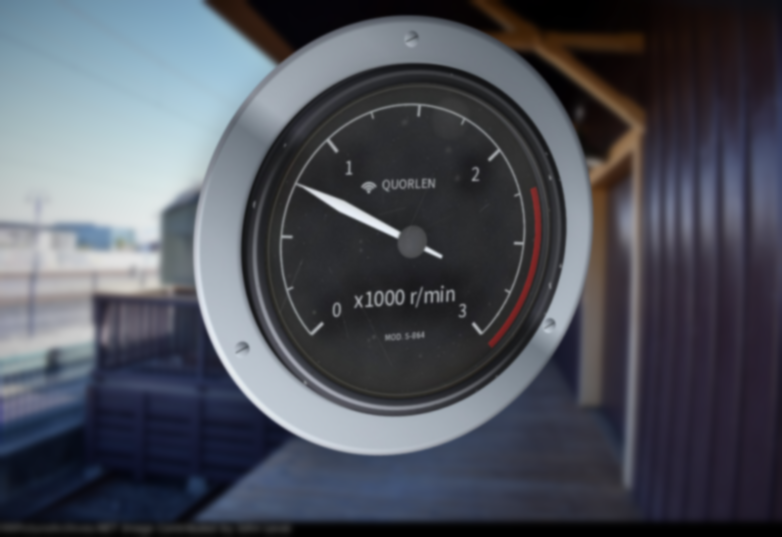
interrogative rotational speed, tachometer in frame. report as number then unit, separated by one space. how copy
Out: 750 rpm
